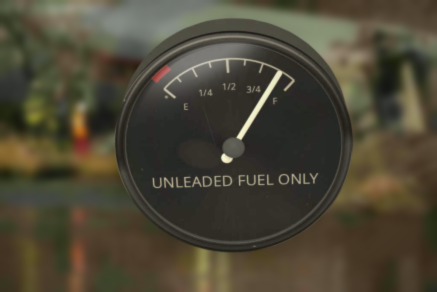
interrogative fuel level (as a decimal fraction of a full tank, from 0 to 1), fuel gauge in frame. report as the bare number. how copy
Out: 0.875
